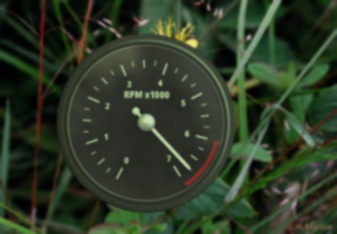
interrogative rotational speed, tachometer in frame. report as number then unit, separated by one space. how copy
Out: 6750 rpm
